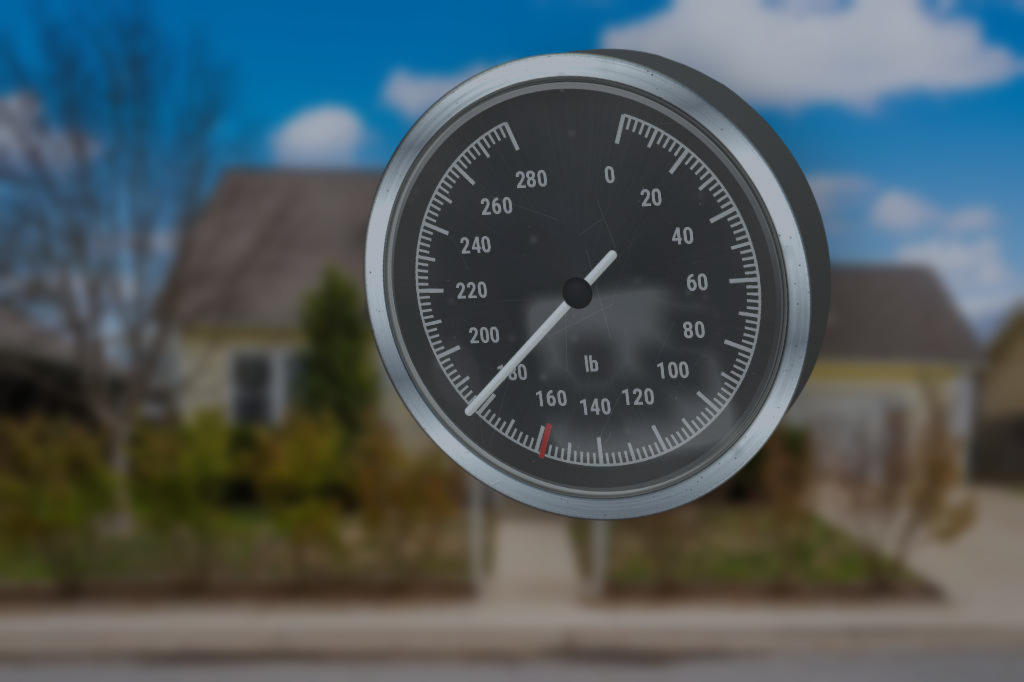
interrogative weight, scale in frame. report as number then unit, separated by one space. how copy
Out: 182 lb
